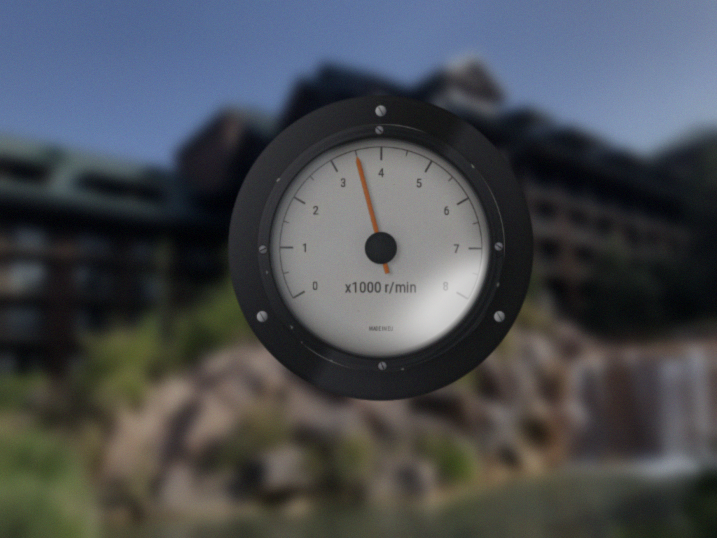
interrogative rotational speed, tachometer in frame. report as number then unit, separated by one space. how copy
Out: 3500 rpm
